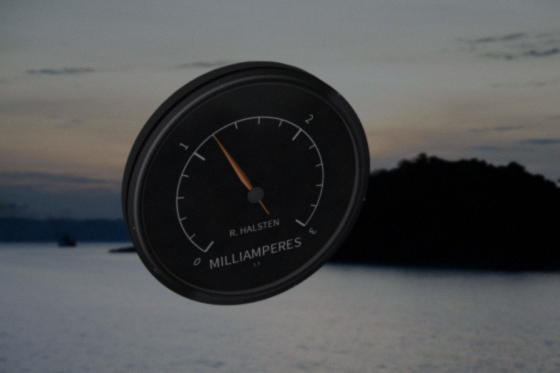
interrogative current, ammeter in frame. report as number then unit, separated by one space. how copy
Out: 1.2 mA
